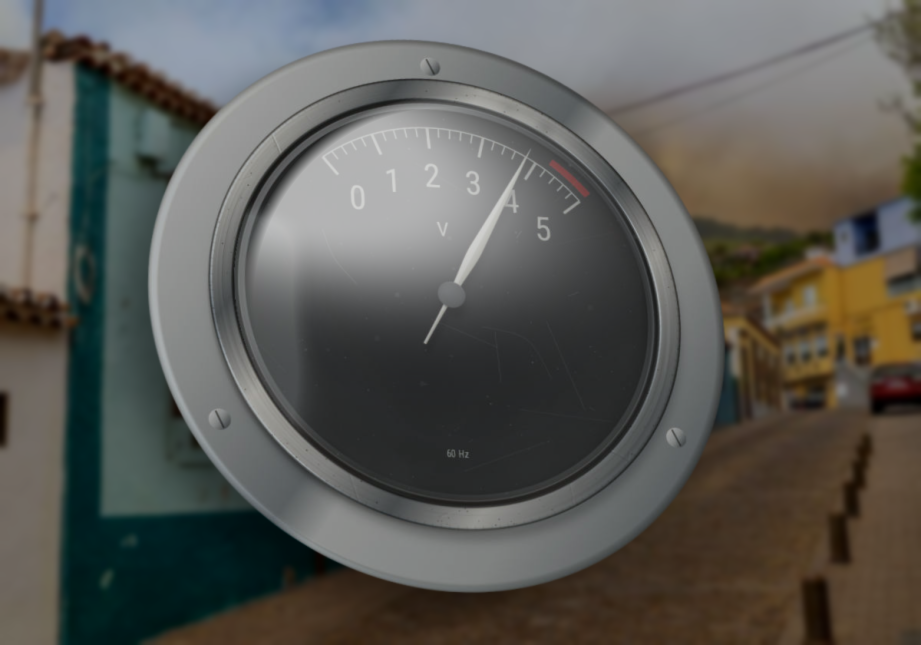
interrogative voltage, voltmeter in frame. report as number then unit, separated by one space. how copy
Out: 3.8 V
